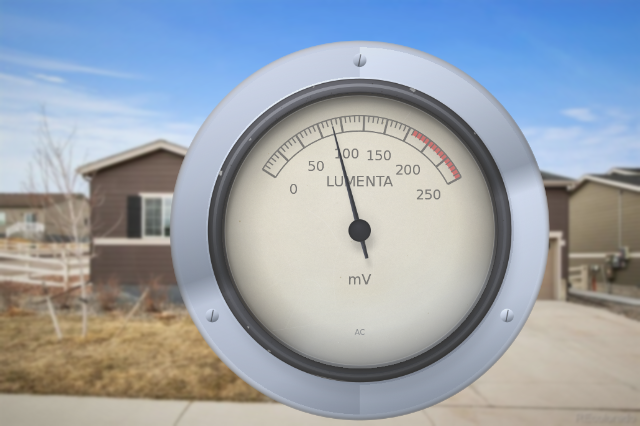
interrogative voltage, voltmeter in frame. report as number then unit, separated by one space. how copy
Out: 90 mV
